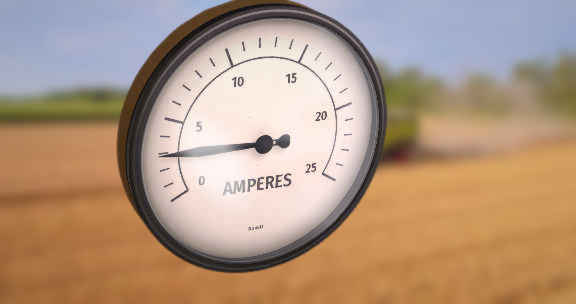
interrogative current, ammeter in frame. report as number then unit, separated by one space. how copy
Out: 3 A
